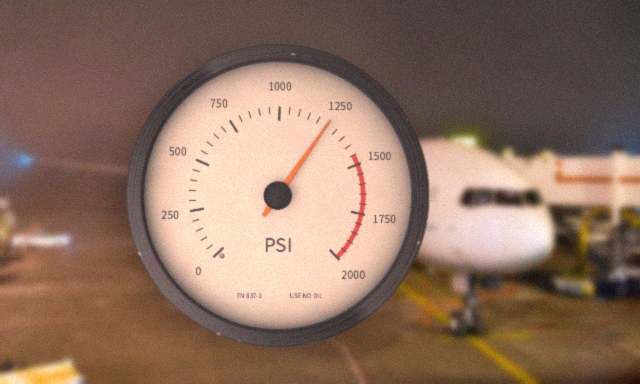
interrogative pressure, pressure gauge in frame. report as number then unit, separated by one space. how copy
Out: 1250 psi
